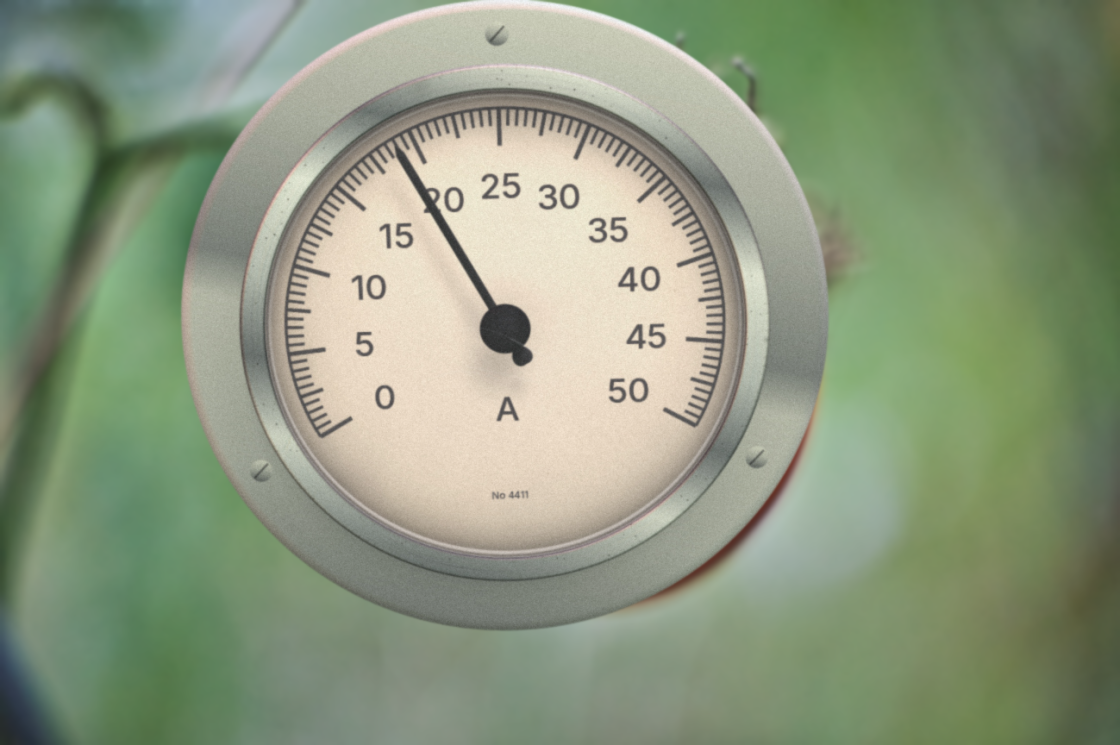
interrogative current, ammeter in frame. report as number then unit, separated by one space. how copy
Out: 19 A
